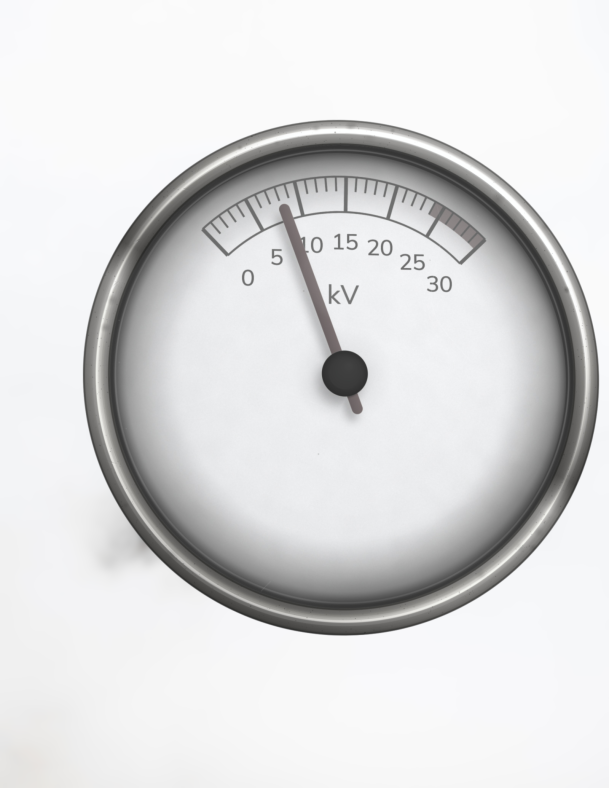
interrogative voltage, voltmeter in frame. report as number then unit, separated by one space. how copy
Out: 8 kV
